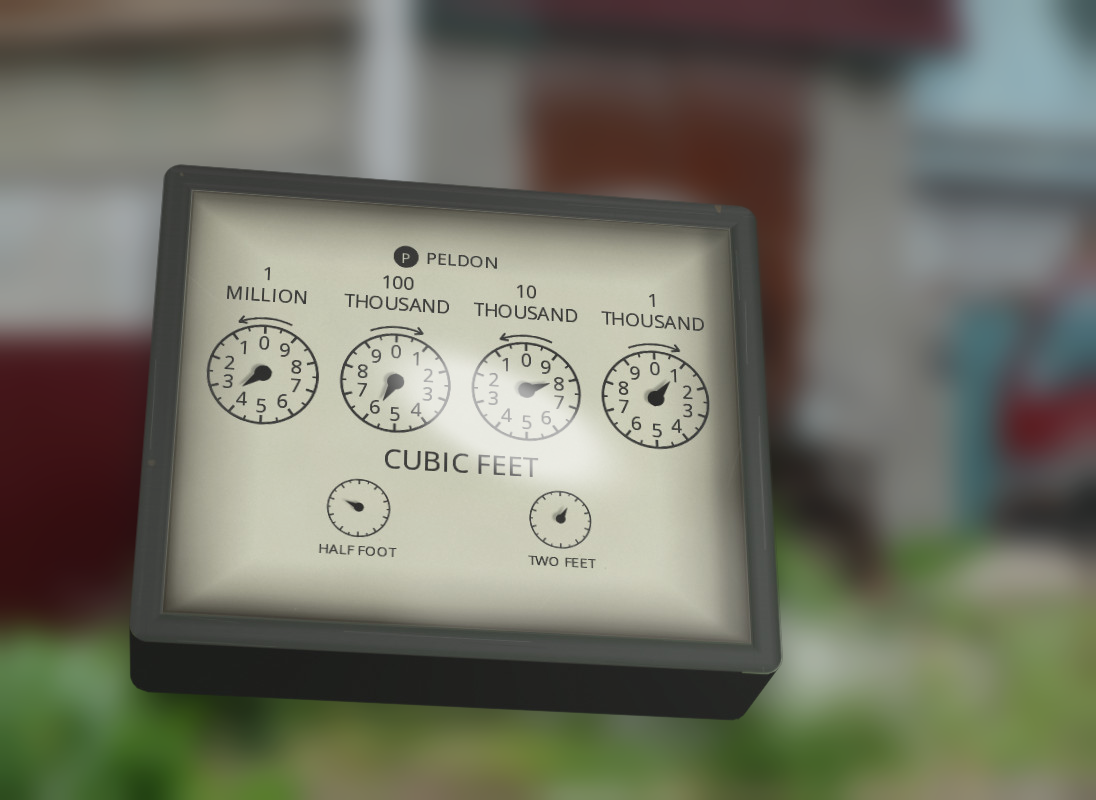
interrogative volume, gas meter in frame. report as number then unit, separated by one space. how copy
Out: 358100 ft³
